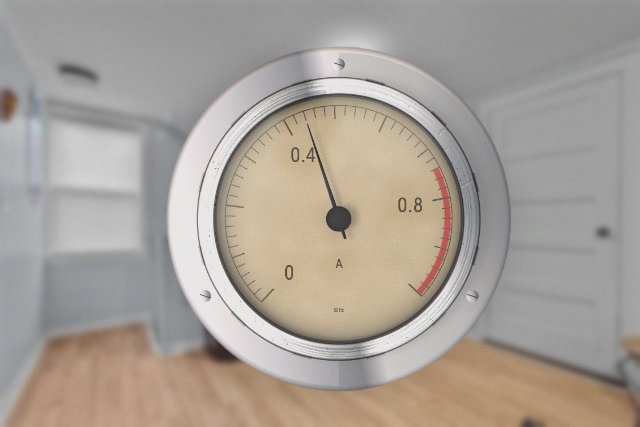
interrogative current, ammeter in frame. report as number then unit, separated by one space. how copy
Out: 0.44 A
